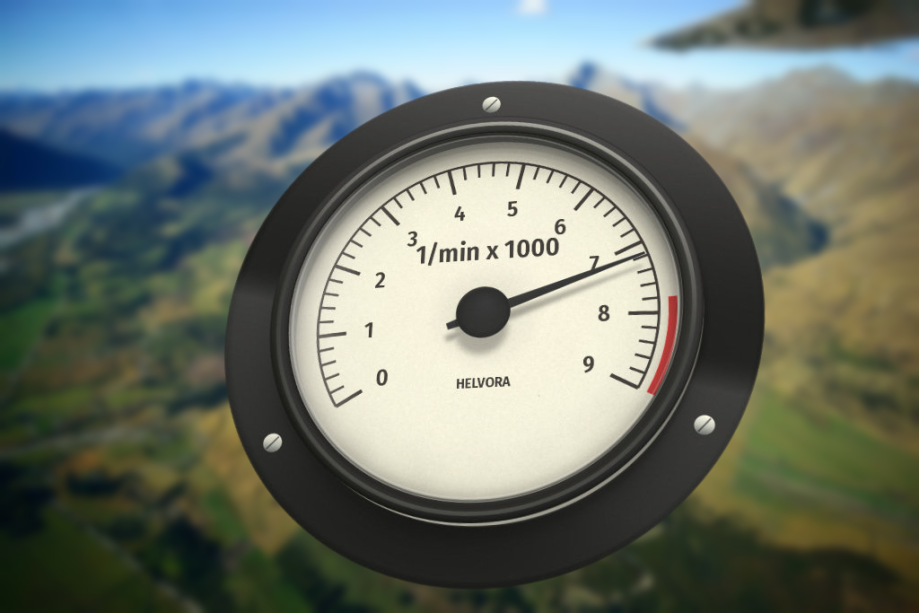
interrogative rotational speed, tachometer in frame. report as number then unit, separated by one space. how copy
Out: 7200 rpm
